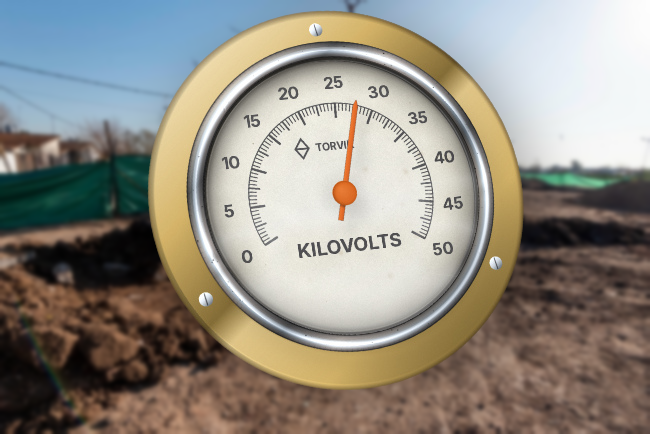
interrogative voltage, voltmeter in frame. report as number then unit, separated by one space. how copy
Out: 27.5 kV
